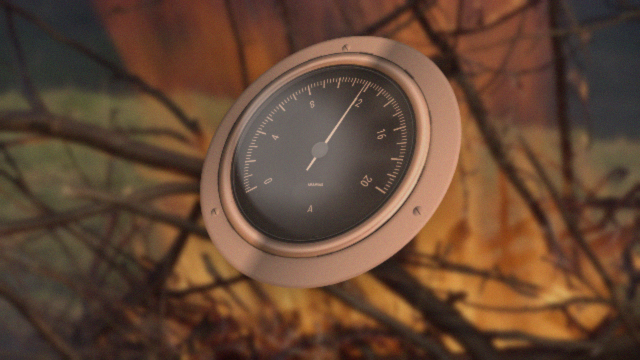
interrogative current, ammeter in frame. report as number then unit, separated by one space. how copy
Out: 12 A
